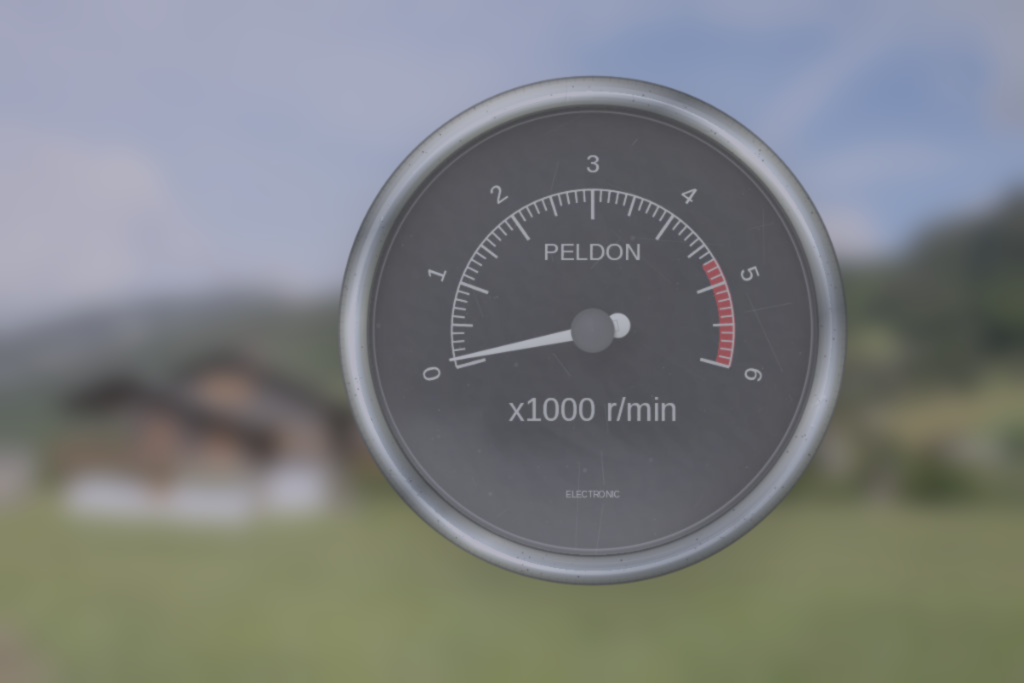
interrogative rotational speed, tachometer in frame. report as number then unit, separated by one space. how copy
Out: 100 rpm
